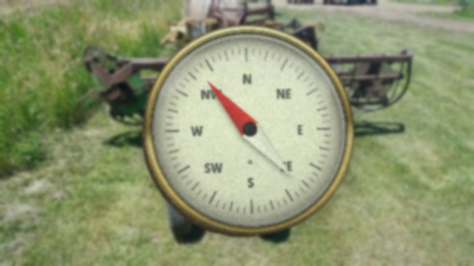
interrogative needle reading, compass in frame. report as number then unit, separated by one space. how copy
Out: 320 °
